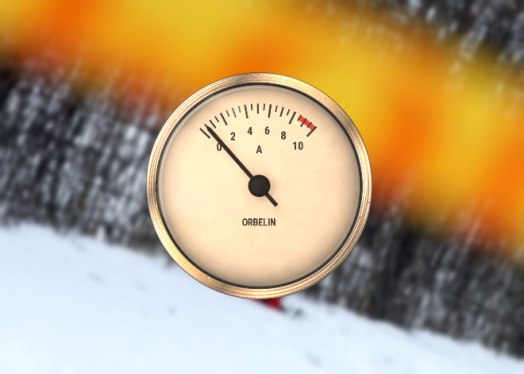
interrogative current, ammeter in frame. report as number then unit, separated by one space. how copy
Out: 0.5 A
